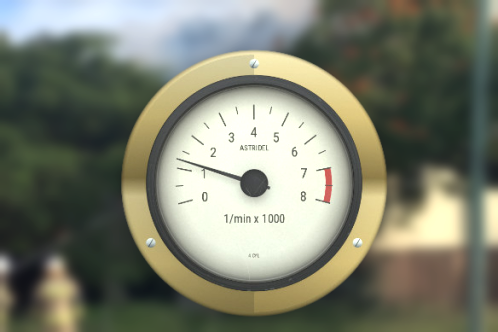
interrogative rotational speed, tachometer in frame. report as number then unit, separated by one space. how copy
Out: 1250 rpm
